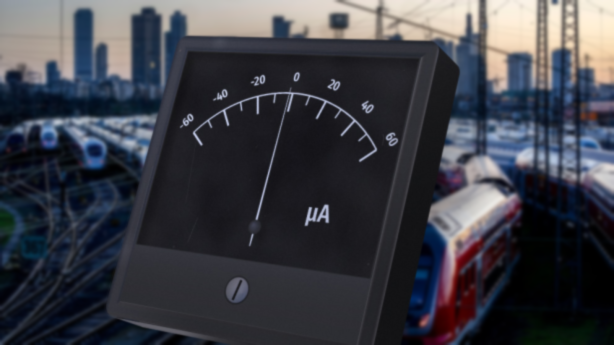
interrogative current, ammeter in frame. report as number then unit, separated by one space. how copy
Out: 0 µA
